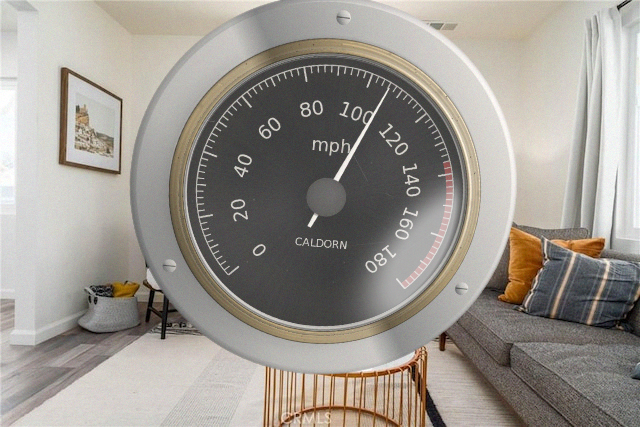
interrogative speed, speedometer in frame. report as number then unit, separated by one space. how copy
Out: 106 mph
